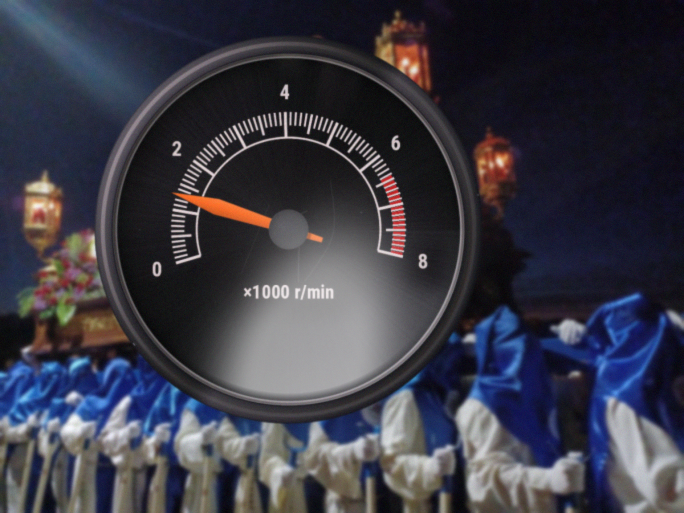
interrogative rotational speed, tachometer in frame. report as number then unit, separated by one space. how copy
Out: 1300 rpm
